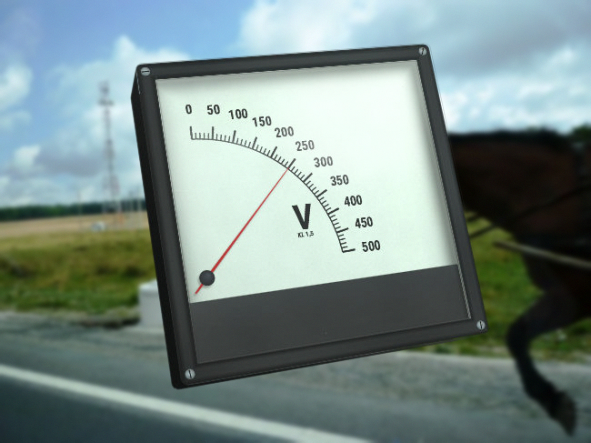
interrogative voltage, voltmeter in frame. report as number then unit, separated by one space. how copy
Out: 250 V
